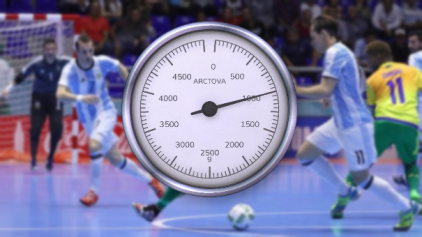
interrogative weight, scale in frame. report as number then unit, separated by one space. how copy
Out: 1000 g
